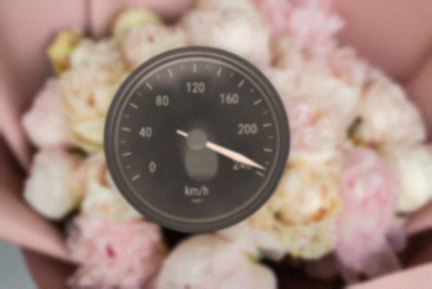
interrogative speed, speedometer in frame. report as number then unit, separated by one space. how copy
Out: 235 km/h
